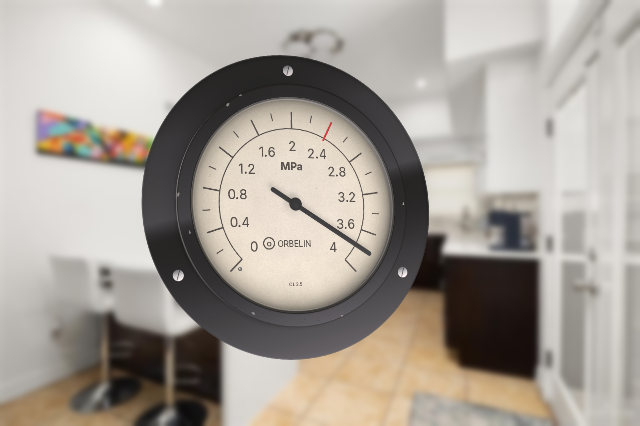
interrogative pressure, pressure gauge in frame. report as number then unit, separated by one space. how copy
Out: 3.8 MPa
